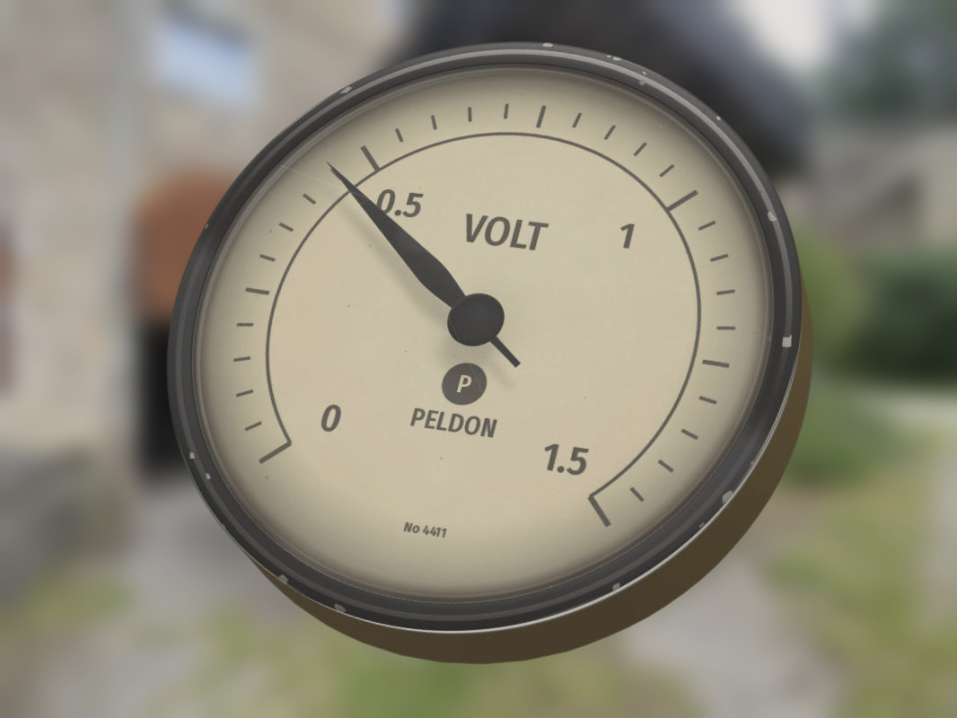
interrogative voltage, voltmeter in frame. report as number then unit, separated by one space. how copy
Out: 0.45 V
